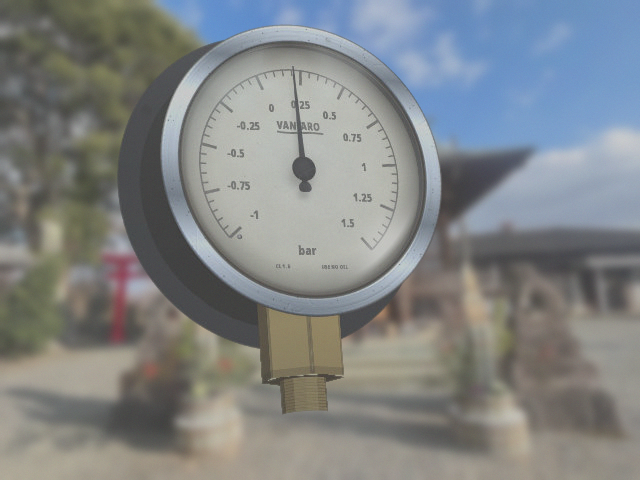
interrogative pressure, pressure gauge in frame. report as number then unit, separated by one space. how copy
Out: 0.2 bar
